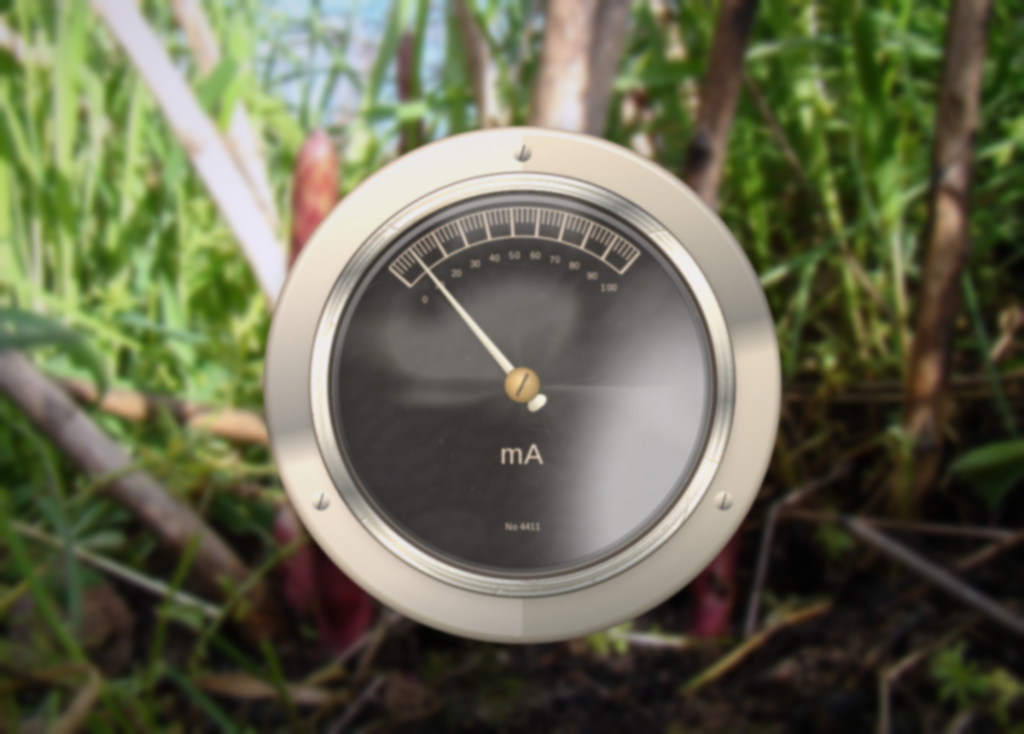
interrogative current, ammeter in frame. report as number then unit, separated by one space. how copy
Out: 10 mA
